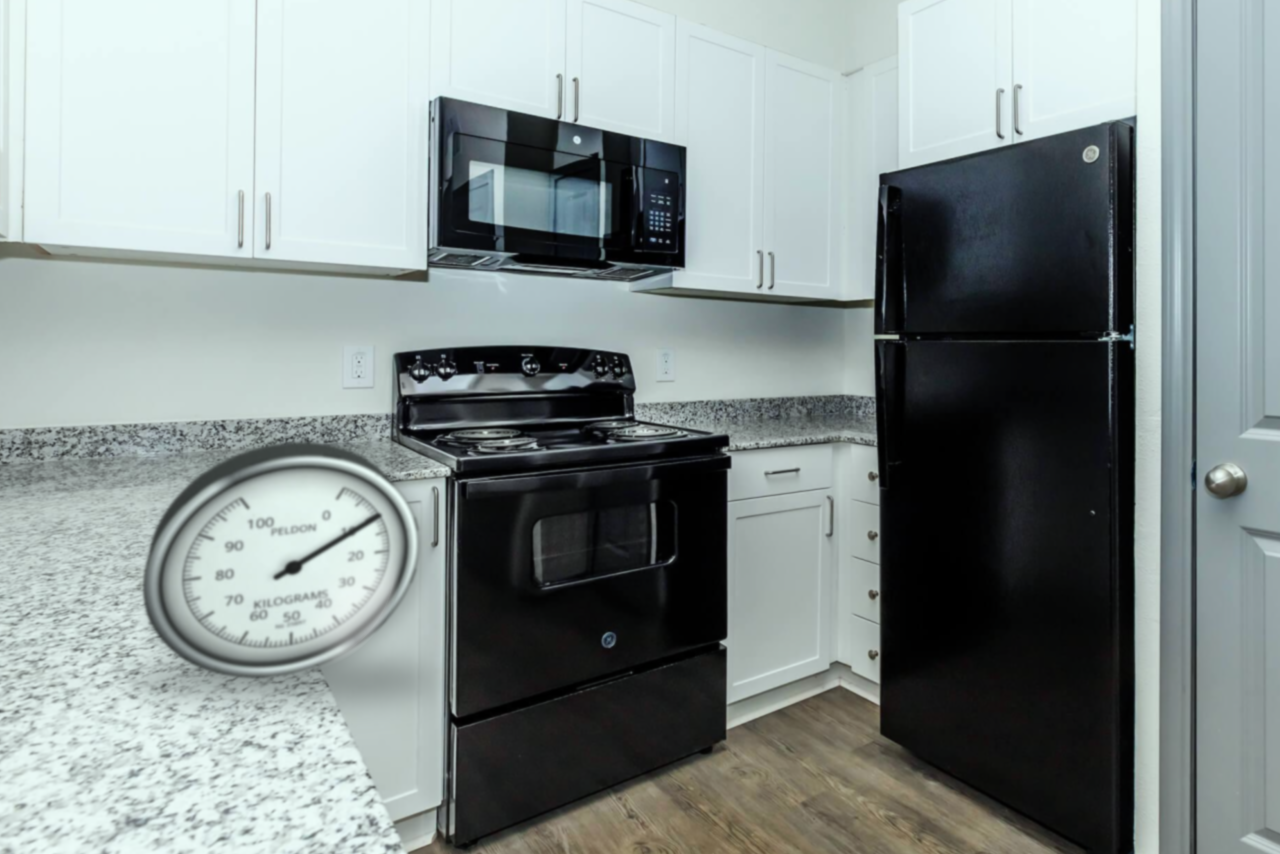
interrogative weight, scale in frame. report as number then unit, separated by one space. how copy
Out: 10 kg
